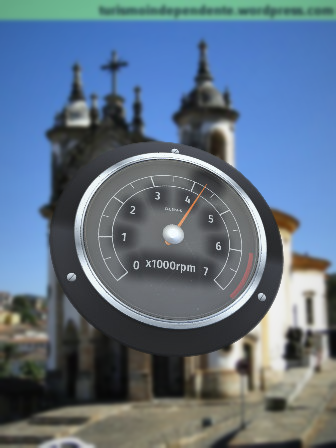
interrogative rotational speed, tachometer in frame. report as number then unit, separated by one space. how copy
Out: 4250 rpm
